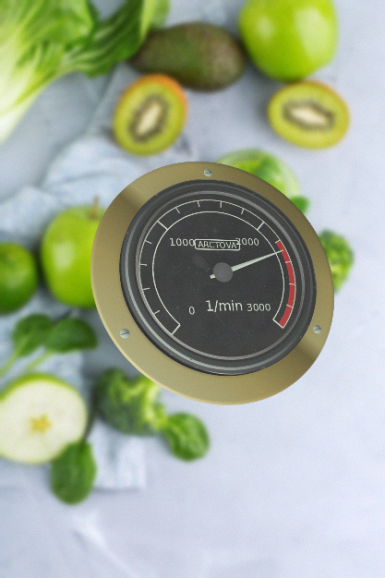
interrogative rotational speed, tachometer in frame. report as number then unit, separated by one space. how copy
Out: 2300 rpm
